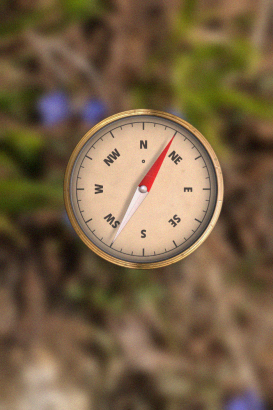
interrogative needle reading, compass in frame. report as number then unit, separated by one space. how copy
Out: 30 °
